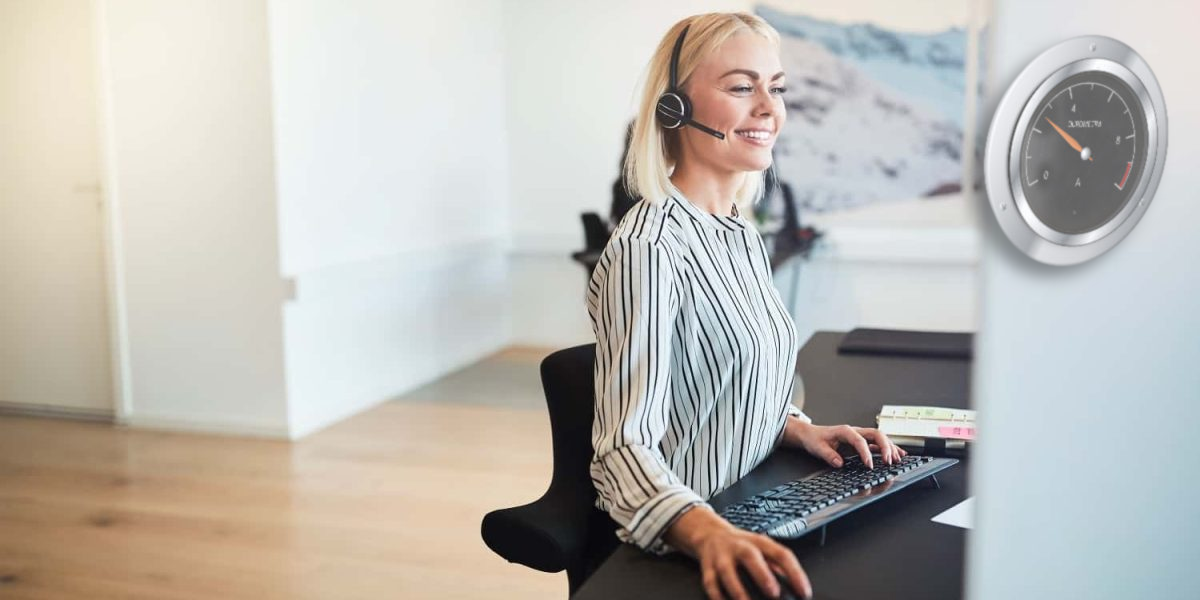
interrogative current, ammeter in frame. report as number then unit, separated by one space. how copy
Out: 2.5 A
